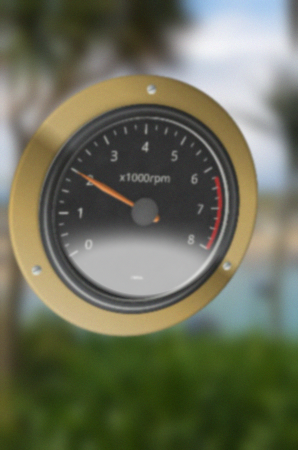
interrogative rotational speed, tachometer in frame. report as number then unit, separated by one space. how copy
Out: 2000 rpm
